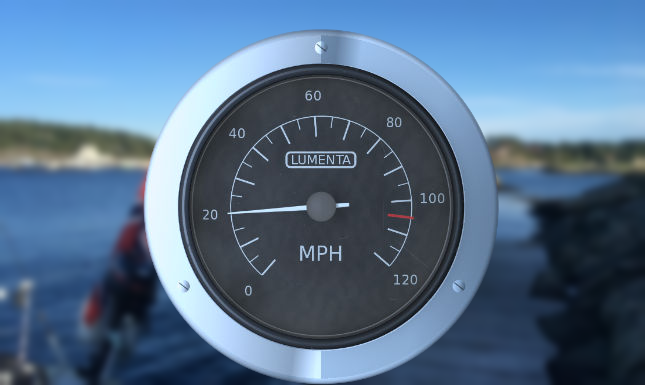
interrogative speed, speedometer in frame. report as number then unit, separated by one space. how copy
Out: 20 mph
